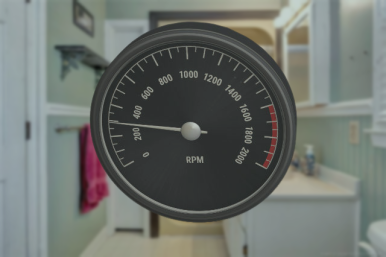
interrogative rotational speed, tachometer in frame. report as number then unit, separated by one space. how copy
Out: 300 rpm
